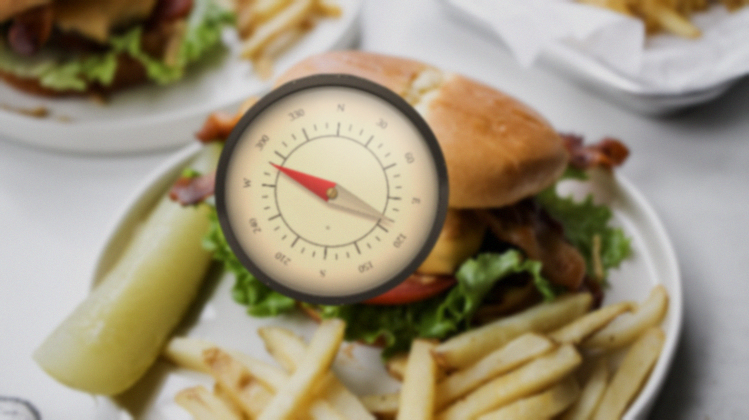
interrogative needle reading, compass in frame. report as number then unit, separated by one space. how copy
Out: 290 °
